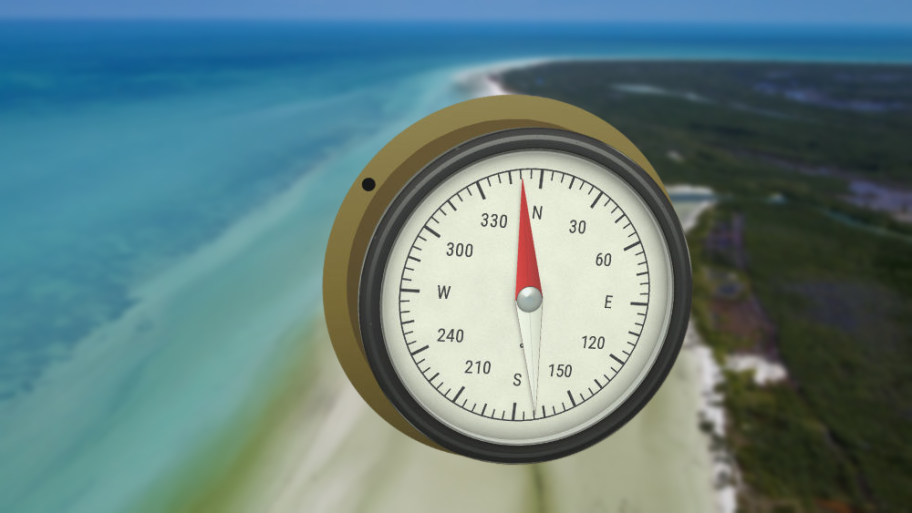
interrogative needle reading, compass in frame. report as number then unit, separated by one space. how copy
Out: 350 °
